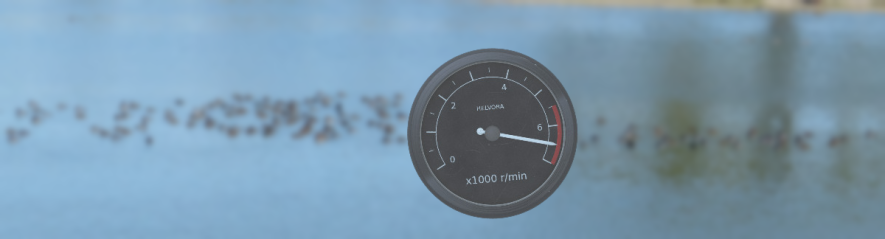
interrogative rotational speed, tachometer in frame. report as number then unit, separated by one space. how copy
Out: 6500 rpm
